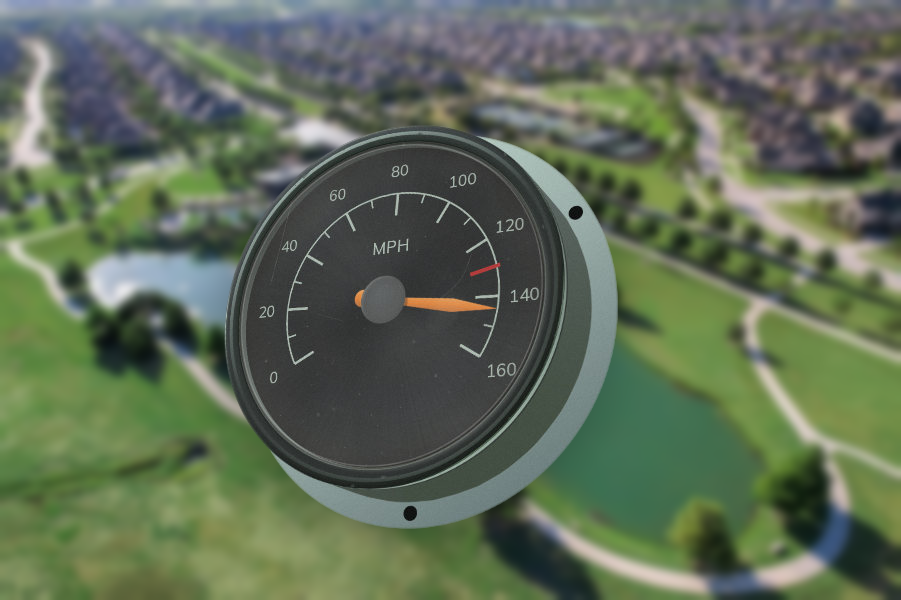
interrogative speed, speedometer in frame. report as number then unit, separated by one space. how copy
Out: 145 mph
